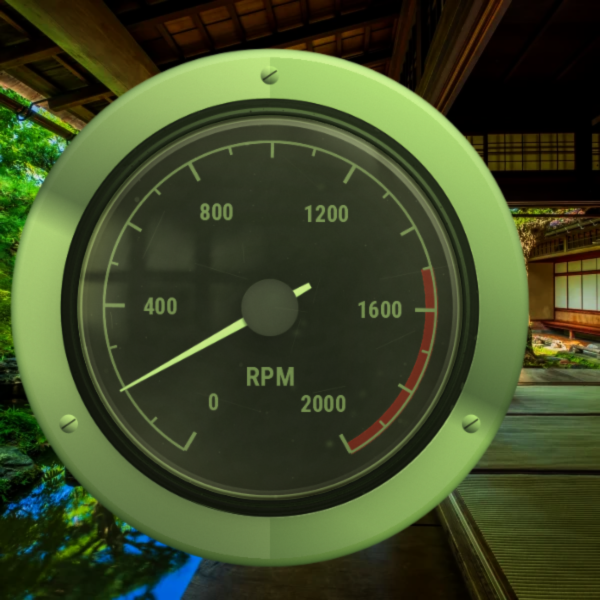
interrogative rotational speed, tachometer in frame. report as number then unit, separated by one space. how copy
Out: 200 rpm
